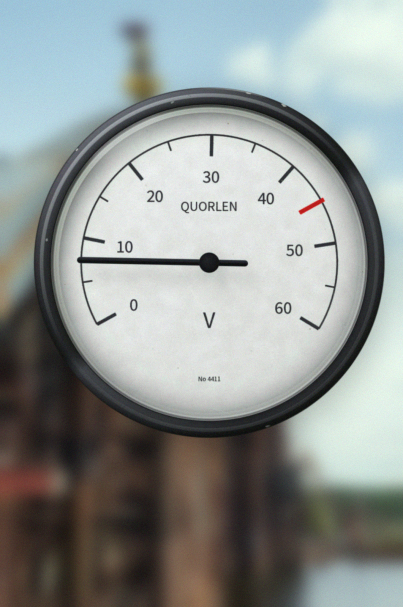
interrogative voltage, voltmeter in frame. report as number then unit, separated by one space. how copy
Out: 7.5 V
